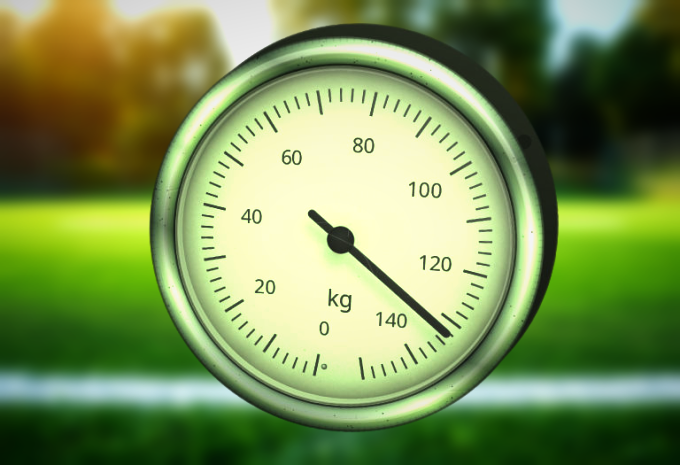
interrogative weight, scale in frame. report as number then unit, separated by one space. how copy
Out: 132 kg
